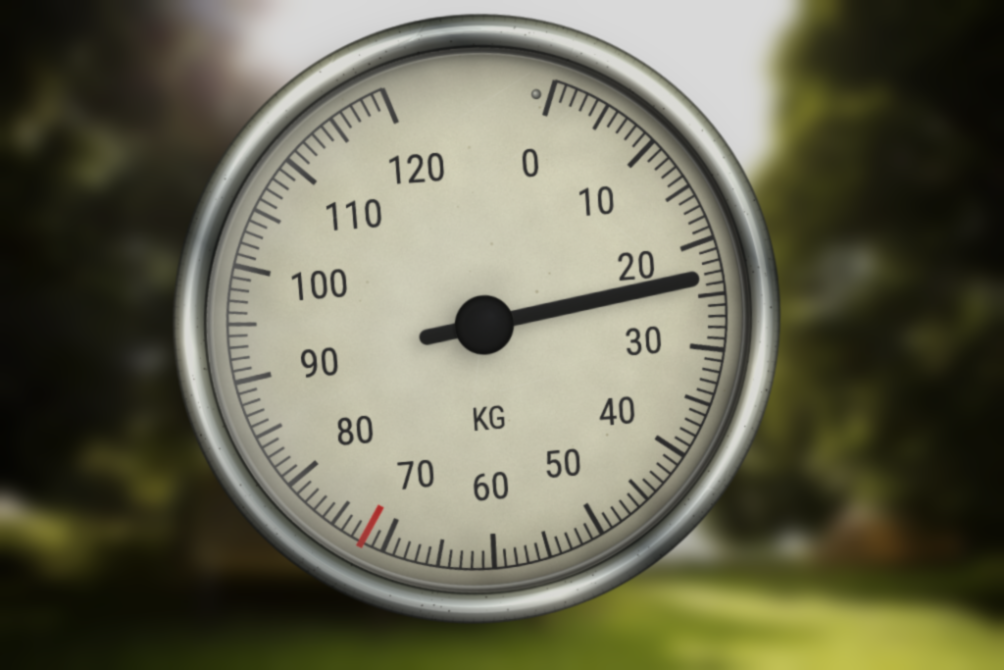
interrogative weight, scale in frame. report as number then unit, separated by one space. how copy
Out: 23 kg
